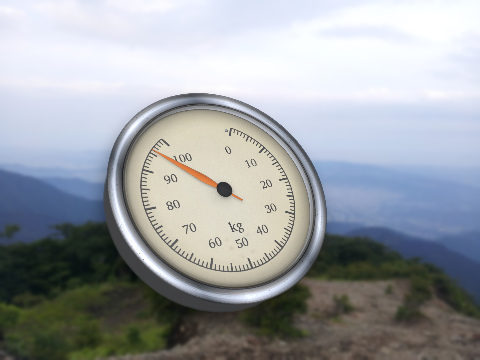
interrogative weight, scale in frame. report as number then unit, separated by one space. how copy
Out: 95 kg
